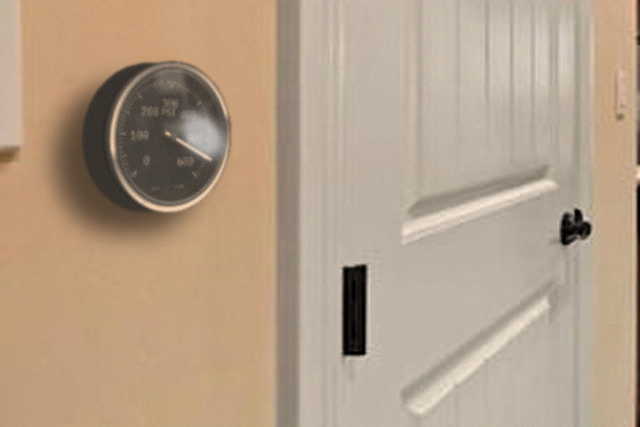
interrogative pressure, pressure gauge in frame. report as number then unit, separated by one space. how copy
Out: 550 psi
